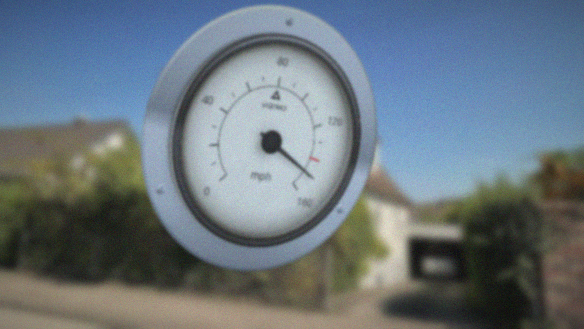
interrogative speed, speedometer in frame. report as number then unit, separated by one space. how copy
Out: 150 mph
